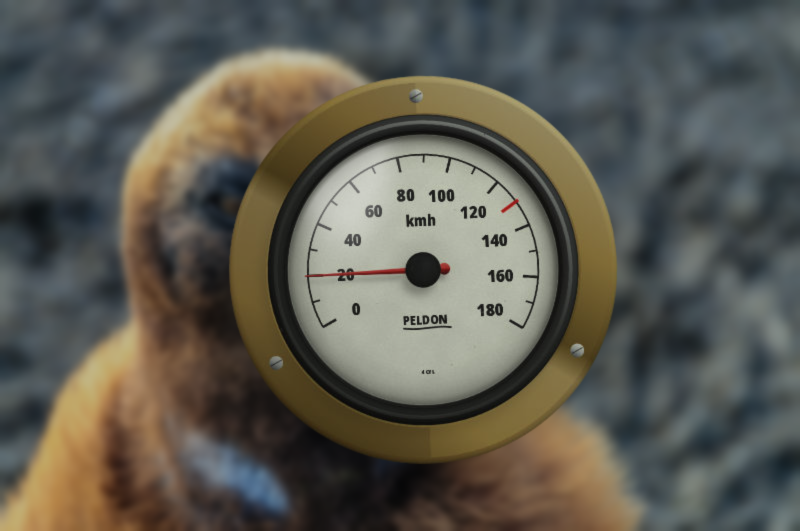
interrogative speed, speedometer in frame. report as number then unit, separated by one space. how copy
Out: 20 km/h
